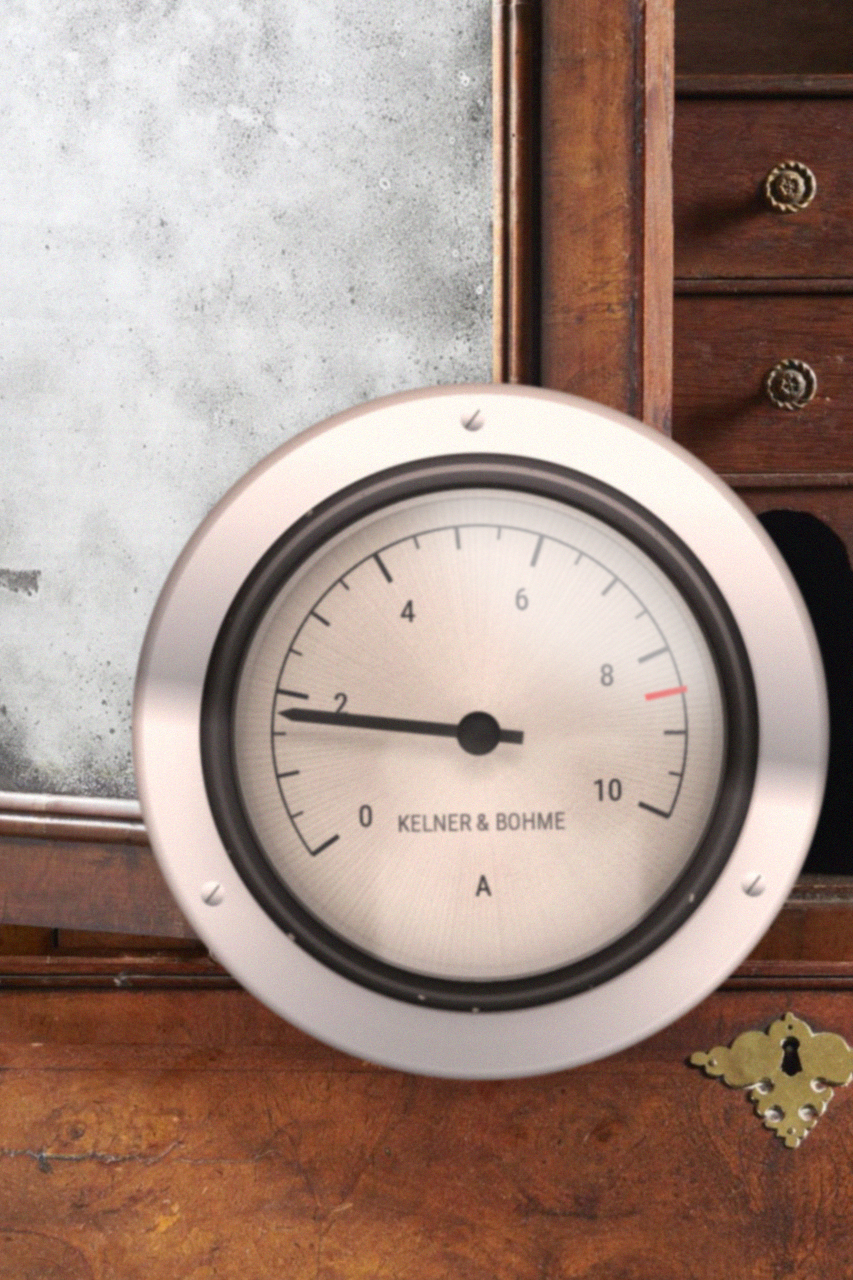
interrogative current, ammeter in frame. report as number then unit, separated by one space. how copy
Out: 1.75 A
